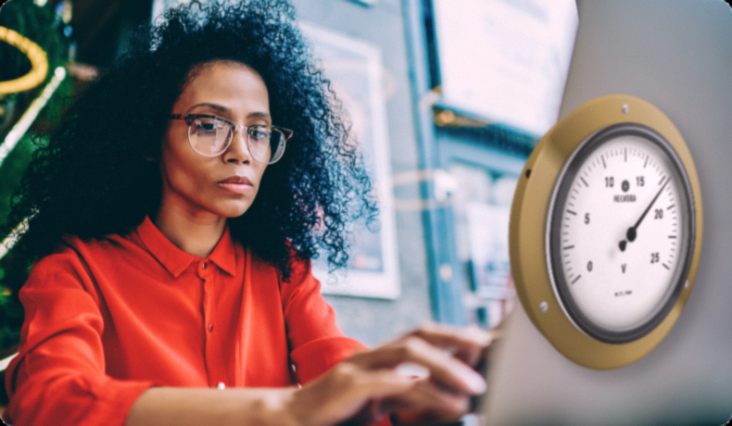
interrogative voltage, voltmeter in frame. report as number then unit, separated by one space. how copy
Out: 17.5 V
